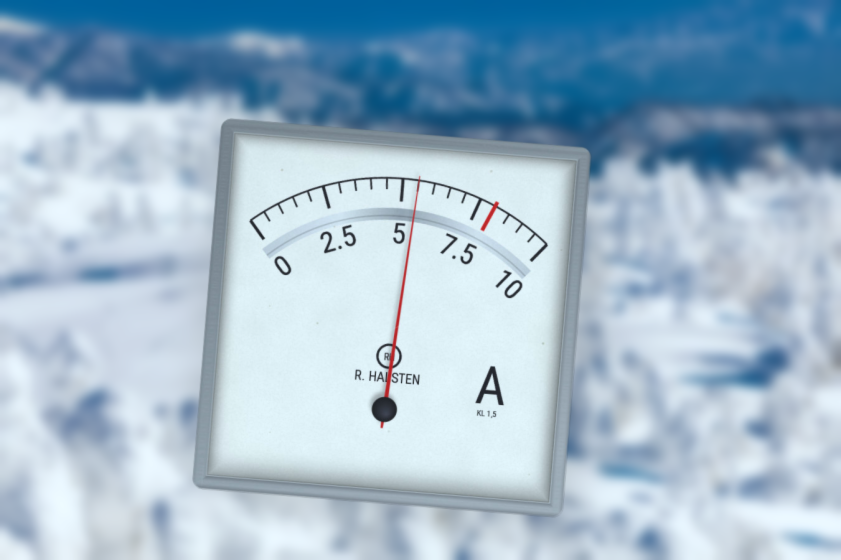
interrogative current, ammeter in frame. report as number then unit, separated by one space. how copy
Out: 5.5 A
